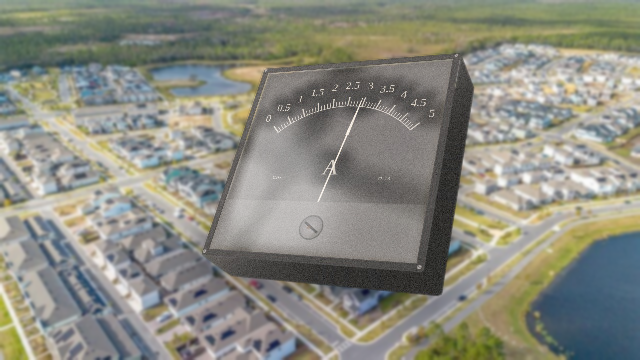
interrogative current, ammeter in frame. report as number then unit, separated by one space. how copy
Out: 3 A
